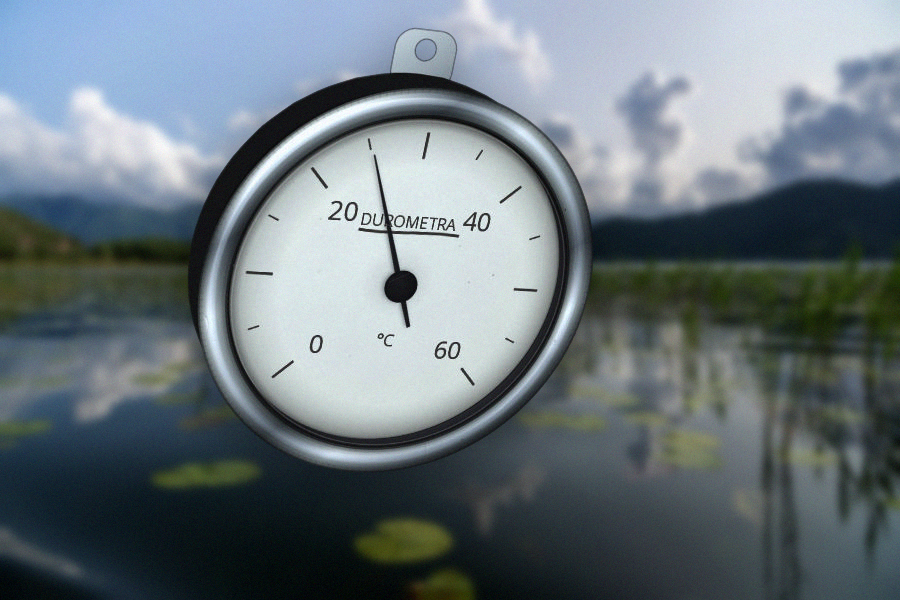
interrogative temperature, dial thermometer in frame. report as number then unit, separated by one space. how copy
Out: 25 °C
